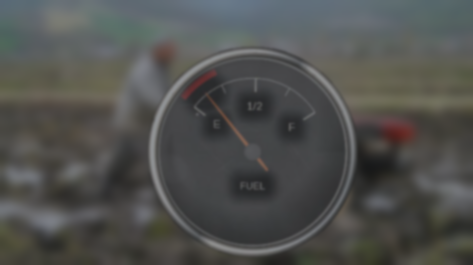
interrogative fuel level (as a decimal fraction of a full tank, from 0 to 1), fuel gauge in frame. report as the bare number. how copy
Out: 0.125
